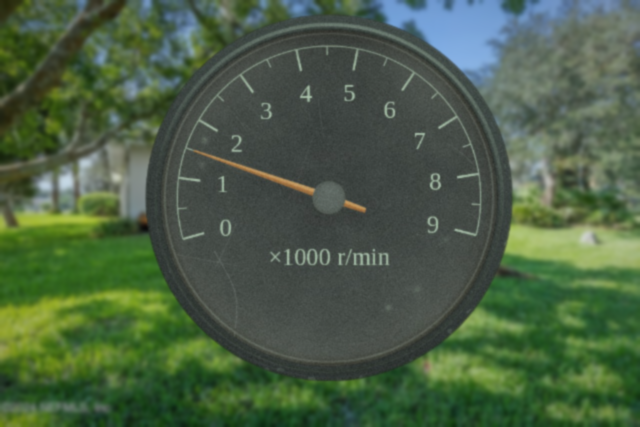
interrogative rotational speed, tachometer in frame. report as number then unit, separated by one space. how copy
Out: 1500 rpm
